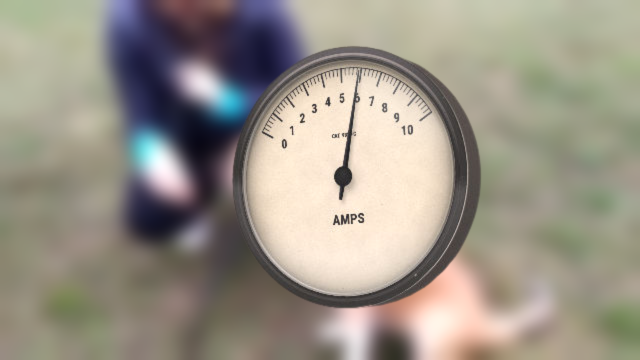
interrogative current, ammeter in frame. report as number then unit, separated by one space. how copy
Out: 6 A
